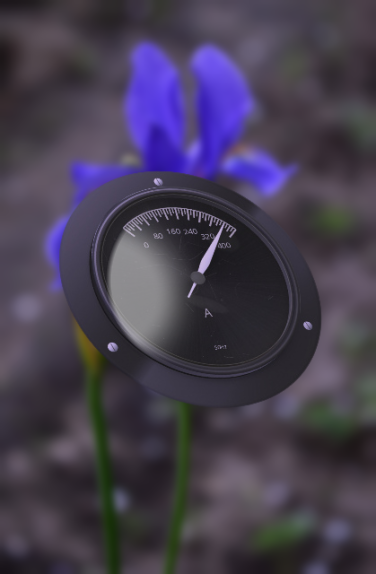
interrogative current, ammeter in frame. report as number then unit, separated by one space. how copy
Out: 360 A
